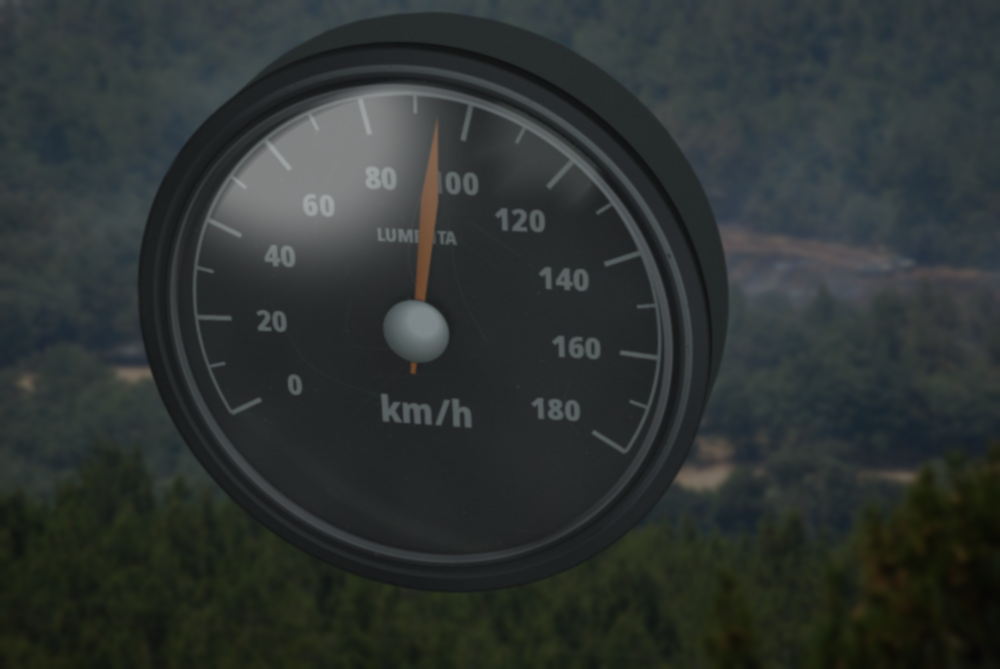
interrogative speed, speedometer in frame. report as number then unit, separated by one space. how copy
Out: 95 km/h
